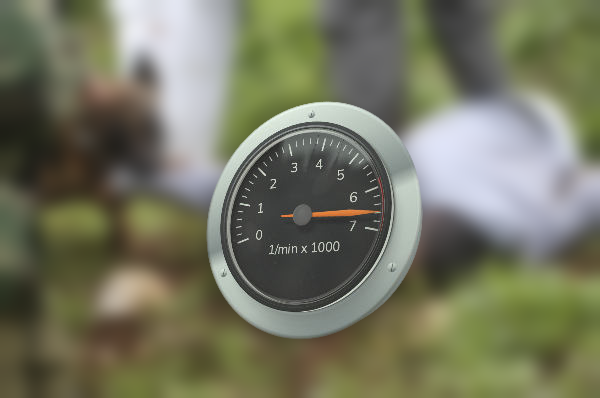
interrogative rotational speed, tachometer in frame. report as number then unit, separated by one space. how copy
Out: 6600 rpm
